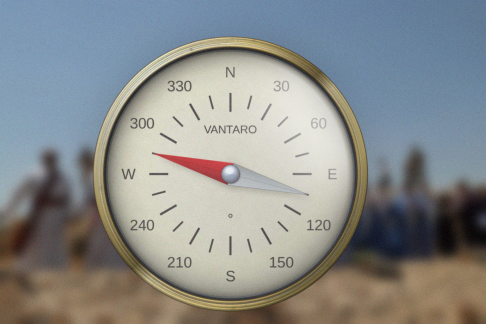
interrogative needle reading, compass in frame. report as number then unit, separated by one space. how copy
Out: 285 °
